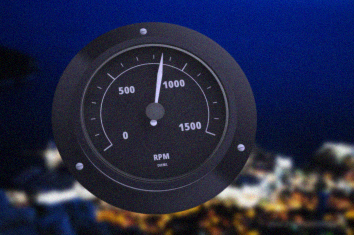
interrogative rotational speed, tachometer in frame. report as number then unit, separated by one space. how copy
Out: 850 rpm
